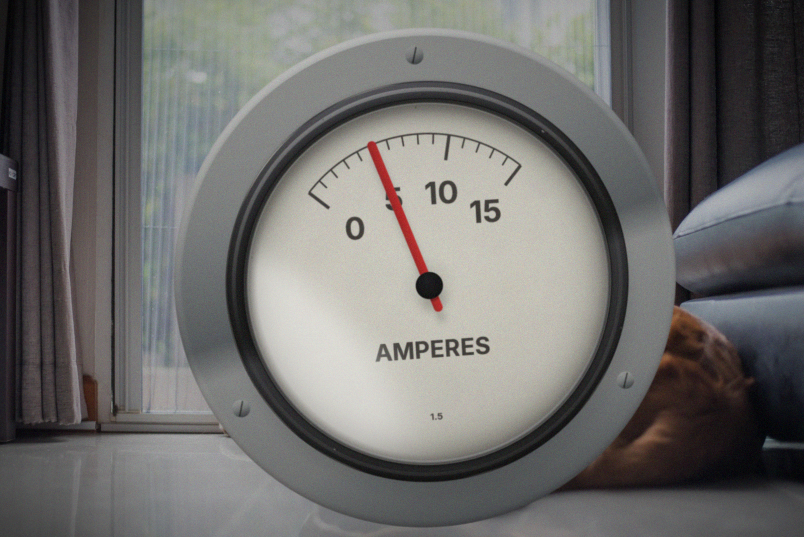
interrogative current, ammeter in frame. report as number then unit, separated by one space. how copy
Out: 5 A
